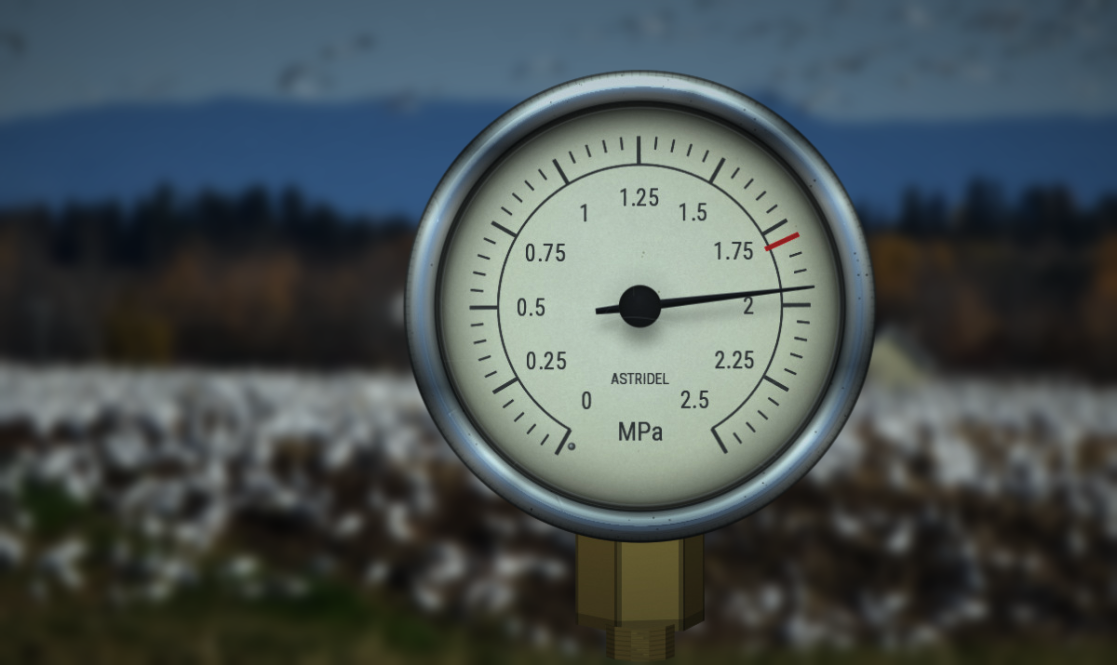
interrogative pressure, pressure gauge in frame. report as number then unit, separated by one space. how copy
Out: 1.95 MPa
